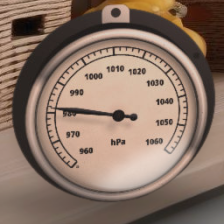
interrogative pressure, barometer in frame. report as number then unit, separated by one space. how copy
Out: 982 hPa
